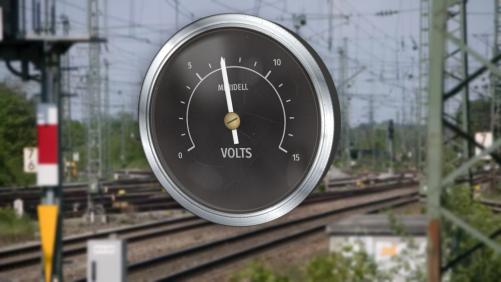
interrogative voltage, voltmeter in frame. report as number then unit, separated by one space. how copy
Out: 7 V
